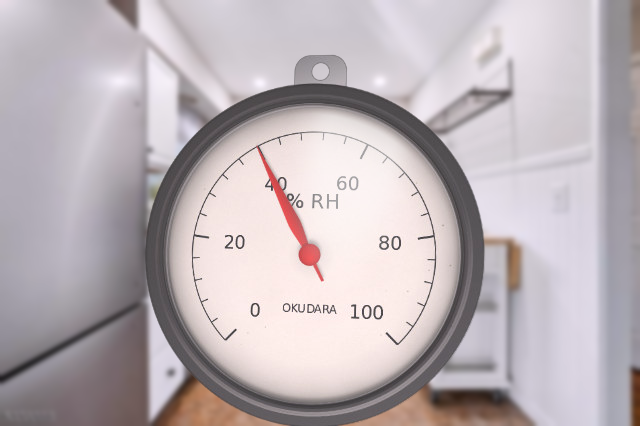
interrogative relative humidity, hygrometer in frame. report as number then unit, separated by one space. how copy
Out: 40 %
